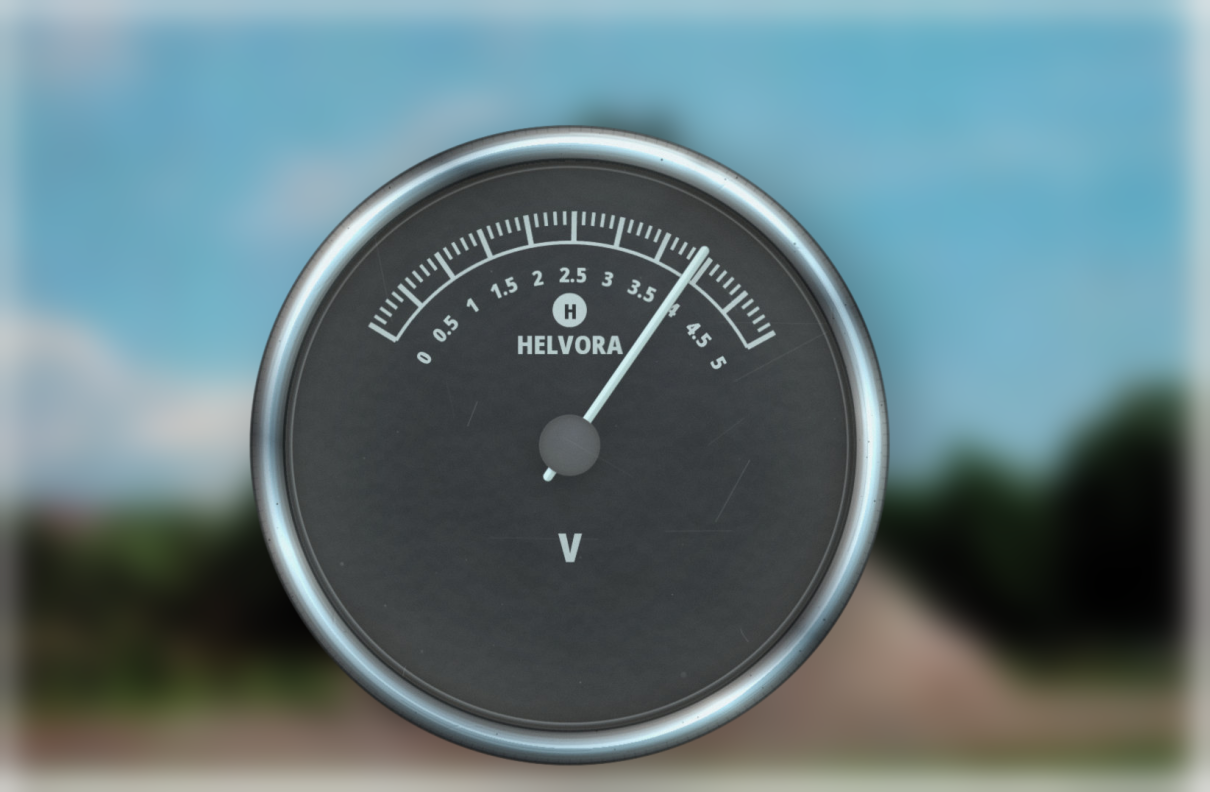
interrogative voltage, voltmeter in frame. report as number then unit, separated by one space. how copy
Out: 3.9 V
